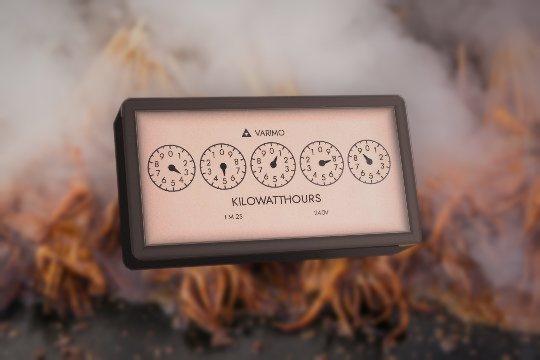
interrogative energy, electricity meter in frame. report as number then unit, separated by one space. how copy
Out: 35079 kWh
